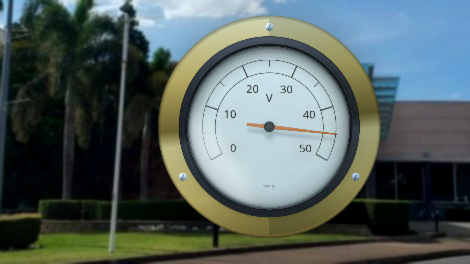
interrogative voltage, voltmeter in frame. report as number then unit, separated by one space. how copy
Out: 45 V
